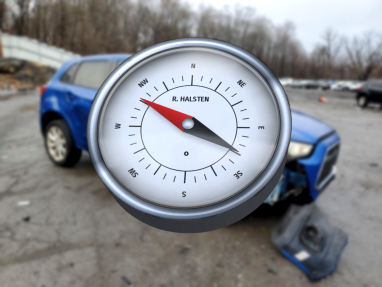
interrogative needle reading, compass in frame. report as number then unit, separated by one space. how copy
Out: 300 °
